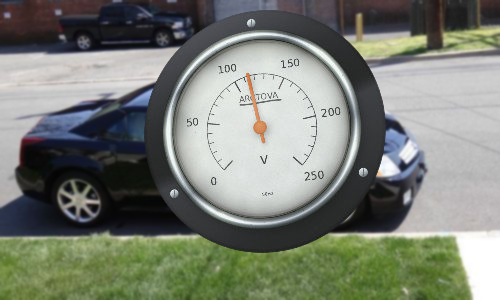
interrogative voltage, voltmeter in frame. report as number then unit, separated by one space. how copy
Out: 115 V
